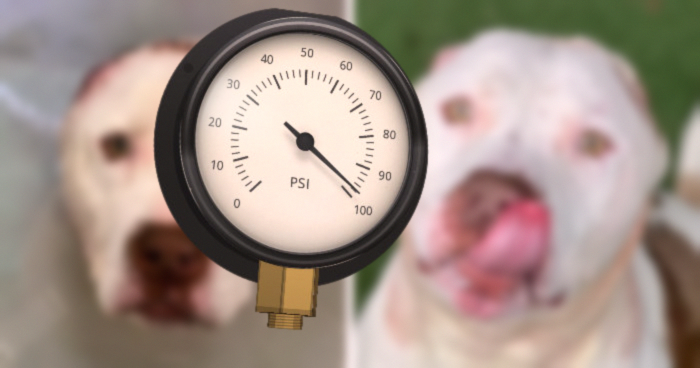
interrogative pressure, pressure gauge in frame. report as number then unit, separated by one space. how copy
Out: 98 psi
